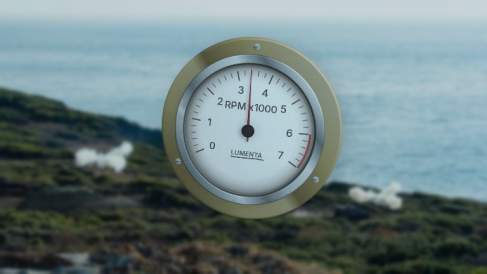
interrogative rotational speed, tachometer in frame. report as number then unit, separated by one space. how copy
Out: 3400 rpm
